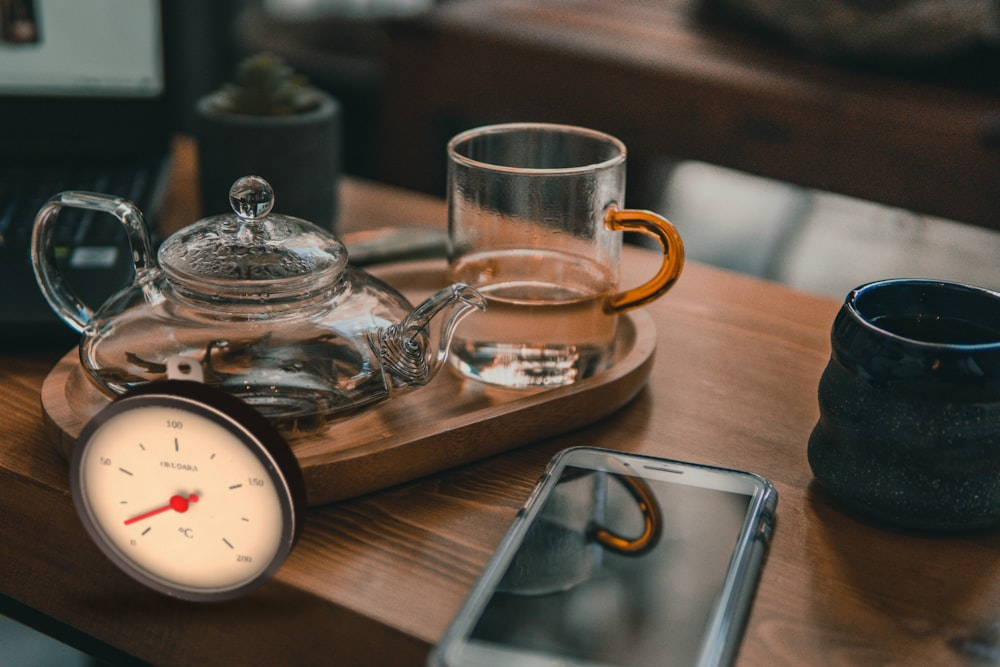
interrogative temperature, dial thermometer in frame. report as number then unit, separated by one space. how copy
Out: 12.5 °C
